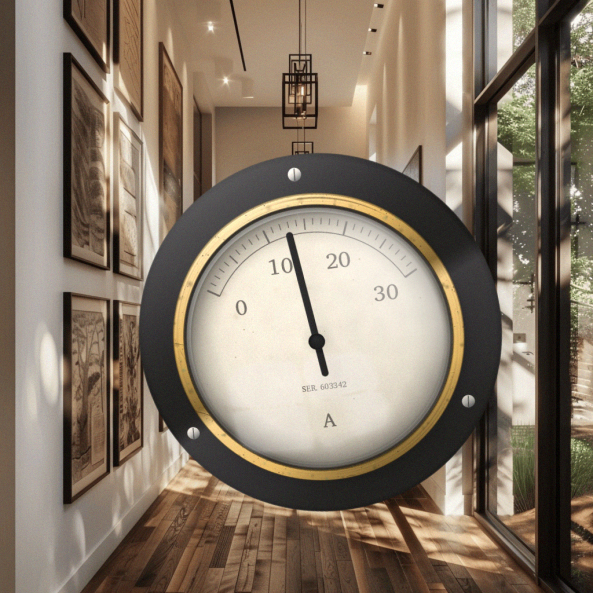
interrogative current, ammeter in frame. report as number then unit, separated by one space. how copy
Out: 13 A
